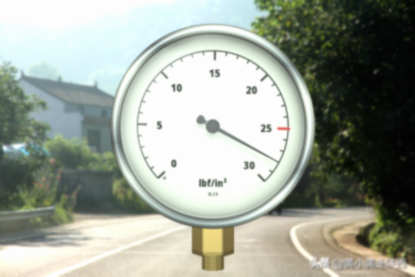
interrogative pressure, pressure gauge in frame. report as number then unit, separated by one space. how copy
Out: 28 psi
